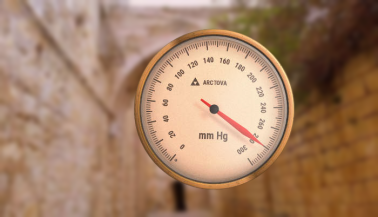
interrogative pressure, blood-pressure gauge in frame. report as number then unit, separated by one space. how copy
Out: 280 mmHg
